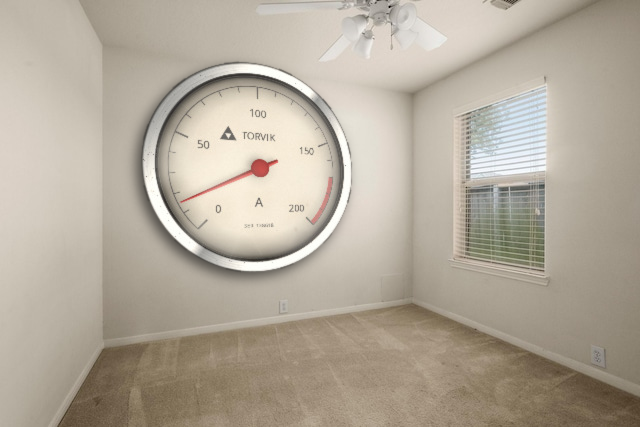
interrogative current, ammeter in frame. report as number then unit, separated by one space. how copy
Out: 15 A
